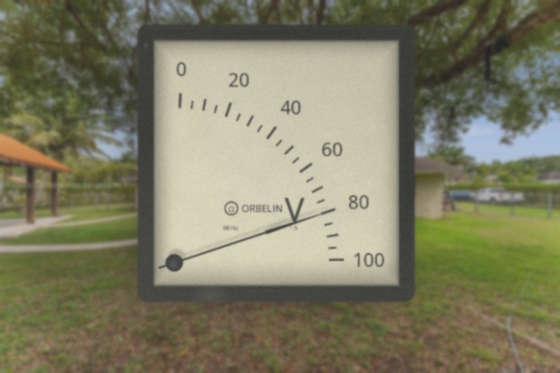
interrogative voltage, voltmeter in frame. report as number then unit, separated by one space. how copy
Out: 80 V
